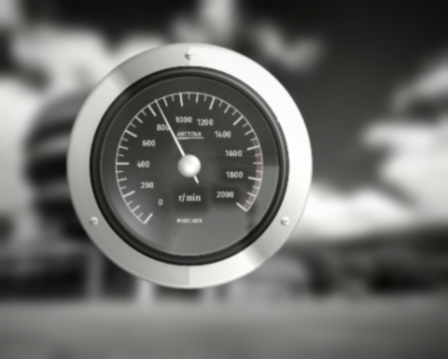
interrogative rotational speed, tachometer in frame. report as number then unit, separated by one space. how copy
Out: 850 rpm
